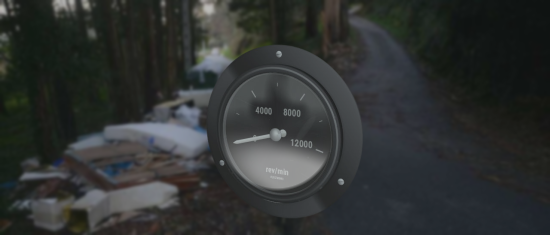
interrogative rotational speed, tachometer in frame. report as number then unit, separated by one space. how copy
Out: 0 rpm
